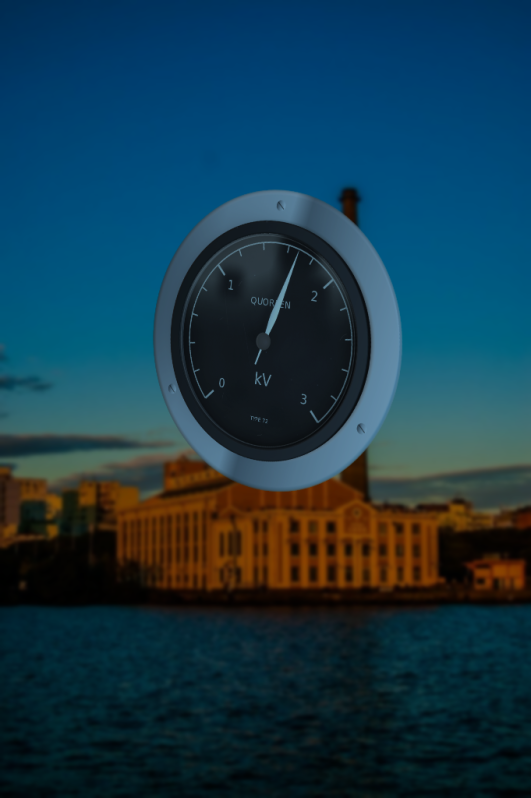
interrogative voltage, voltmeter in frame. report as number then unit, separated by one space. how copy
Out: 1.7 kV
